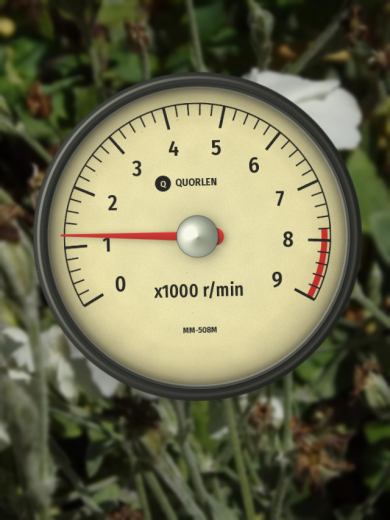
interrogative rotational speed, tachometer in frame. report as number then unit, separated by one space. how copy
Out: 1200 rpm
